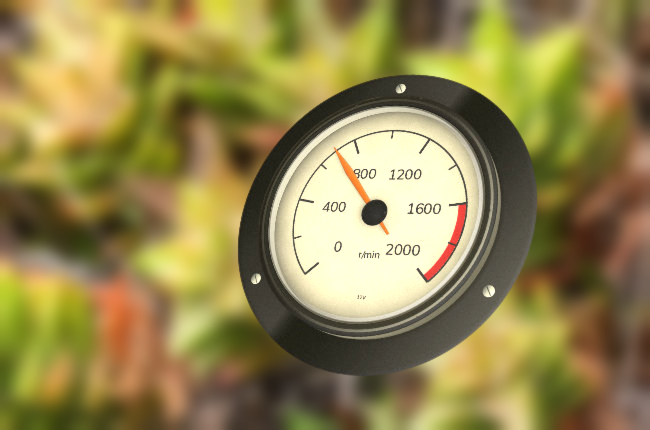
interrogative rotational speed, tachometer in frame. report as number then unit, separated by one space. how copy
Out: 700 rpm
